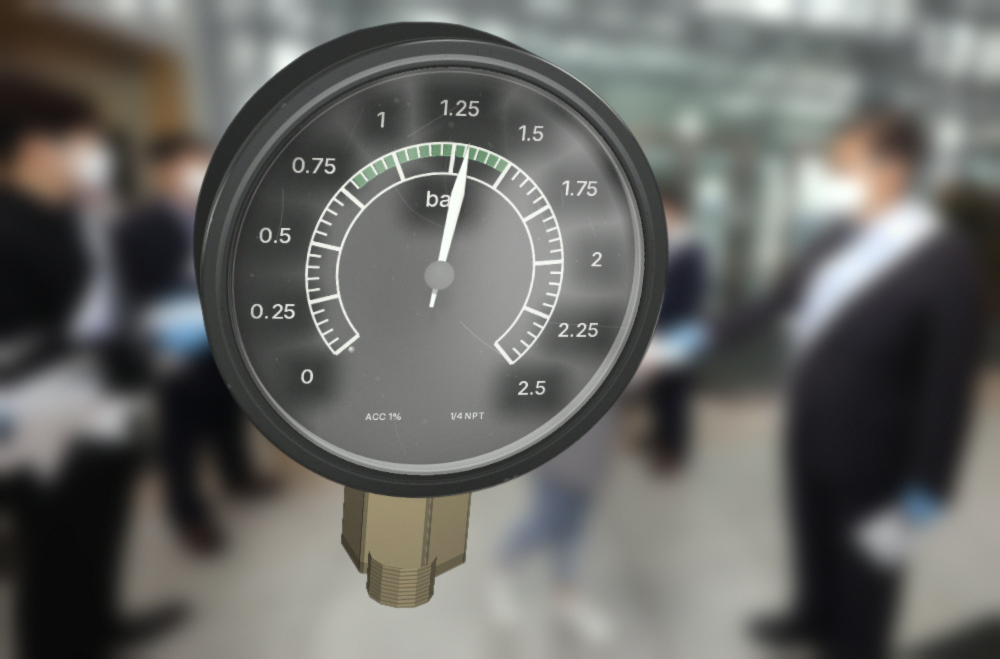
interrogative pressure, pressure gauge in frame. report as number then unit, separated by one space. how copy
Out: 1.3 bar
